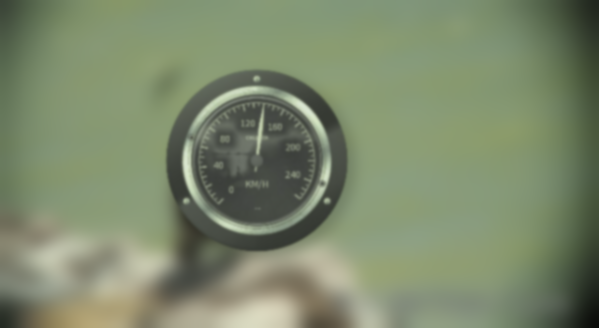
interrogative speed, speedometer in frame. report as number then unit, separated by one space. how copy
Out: 140 km/h
